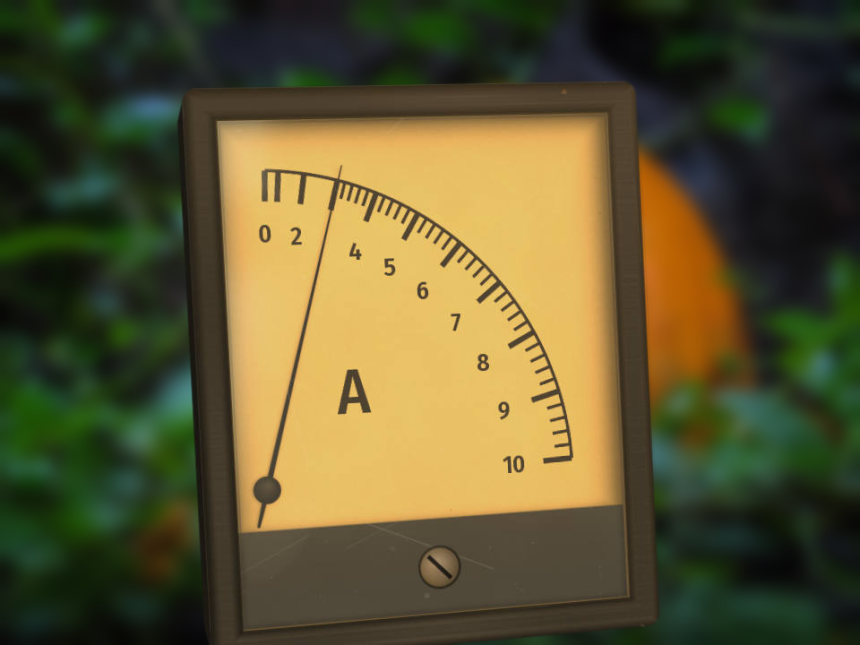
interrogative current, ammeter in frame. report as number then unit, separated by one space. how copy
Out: 3 A
